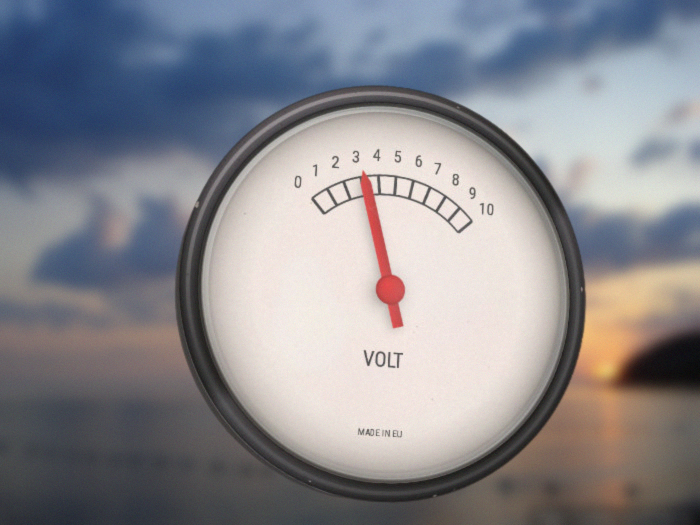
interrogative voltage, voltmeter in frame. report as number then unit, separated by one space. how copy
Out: 3 V
